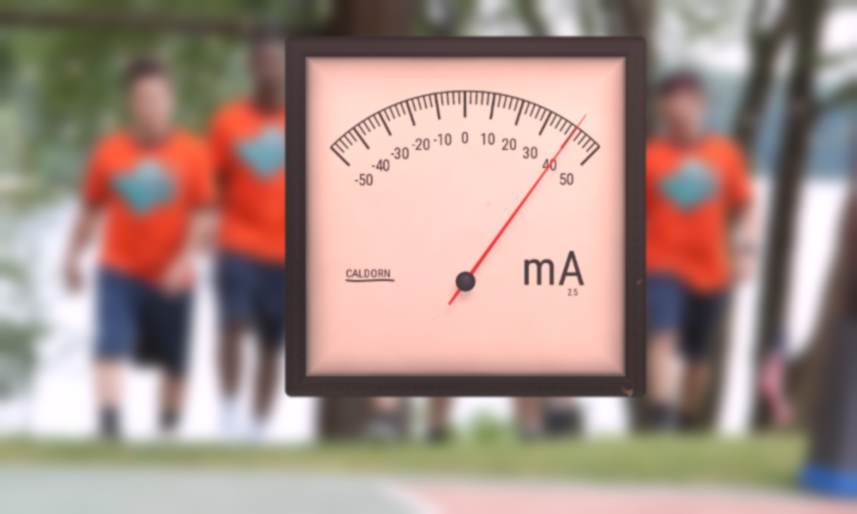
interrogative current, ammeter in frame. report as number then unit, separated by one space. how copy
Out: 40 mA
